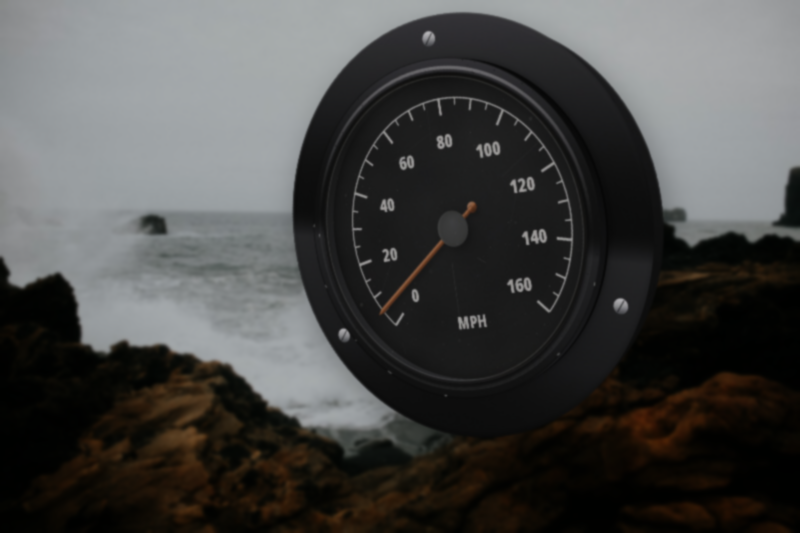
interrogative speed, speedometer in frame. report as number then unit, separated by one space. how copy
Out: 5 mph
